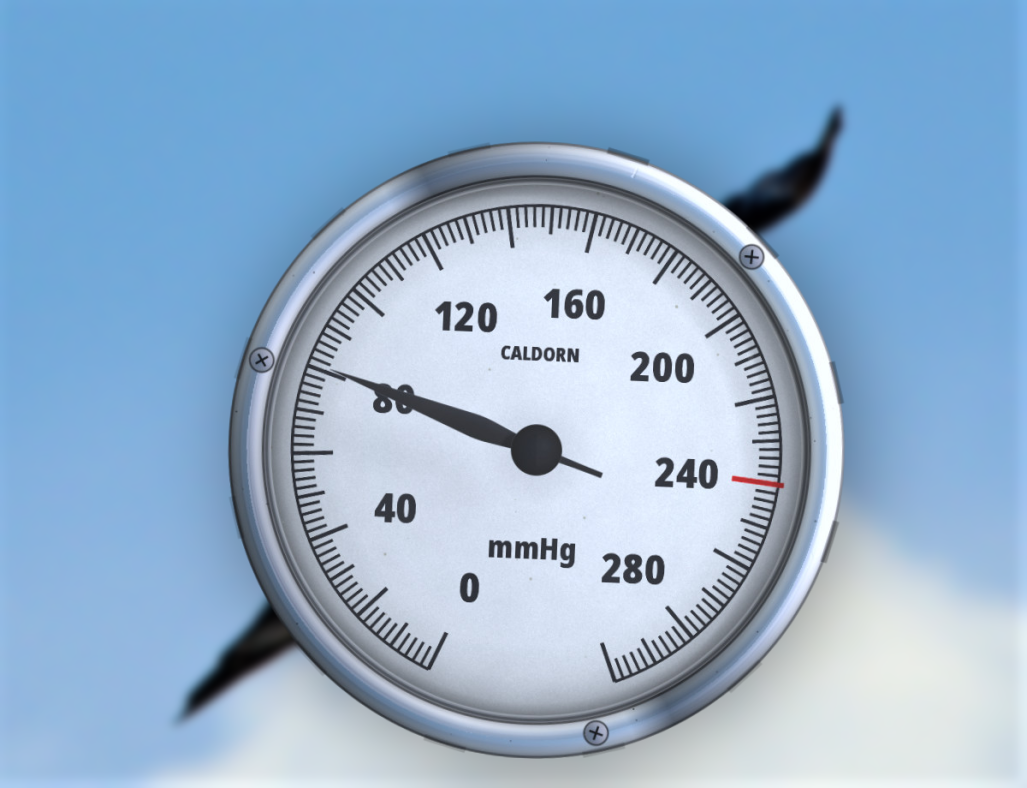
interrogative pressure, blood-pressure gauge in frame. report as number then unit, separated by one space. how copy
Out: 81 mmHg
